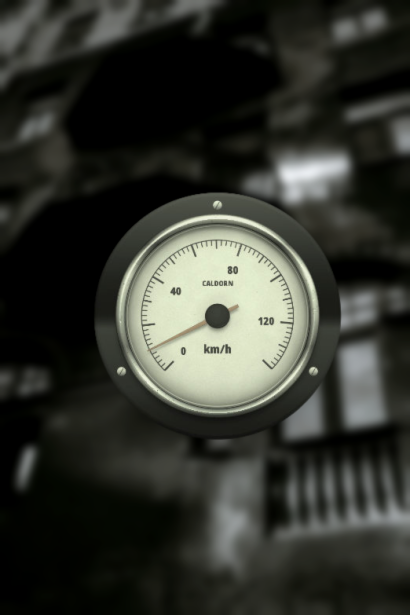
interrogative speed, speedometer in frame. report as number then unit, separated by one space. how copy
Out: 10 km/h
